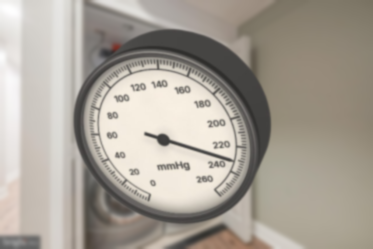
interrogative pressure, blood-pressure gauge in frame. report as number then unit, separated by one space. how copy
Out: 230 mmHg
